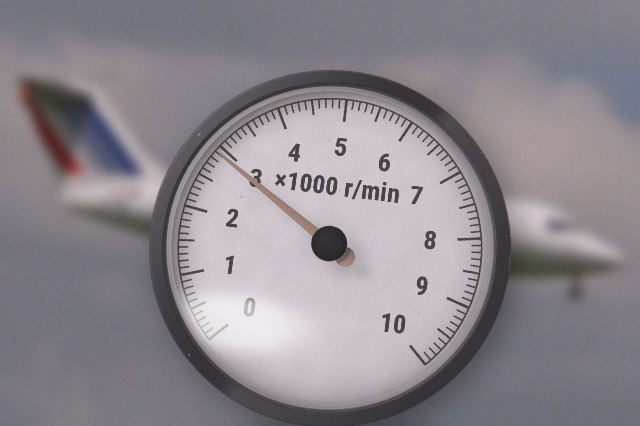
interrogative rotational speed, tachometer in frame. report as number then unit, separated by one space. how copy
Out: 2900 rpm
